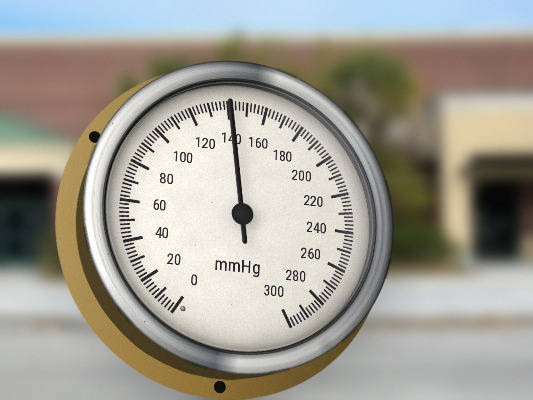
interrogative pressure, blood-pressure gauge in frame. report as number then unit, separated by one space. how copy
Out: 140 mmHg
